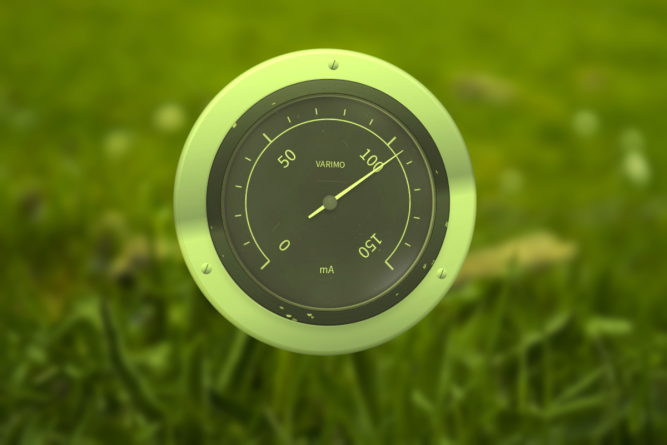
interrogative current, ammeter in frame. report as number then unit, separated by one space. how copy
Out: 105 mA
